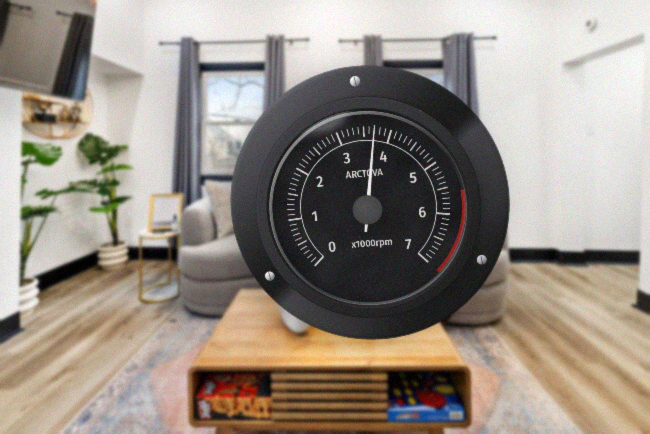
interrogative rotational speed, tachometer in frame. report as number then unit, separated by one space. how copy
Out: 3700 rpm
